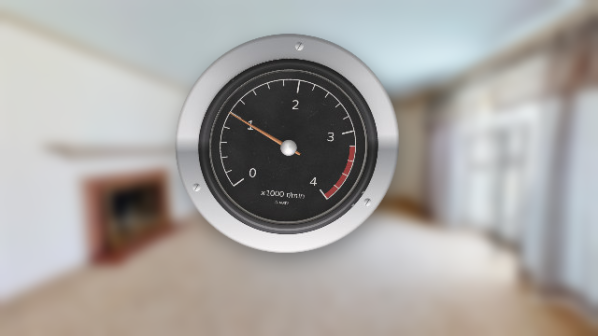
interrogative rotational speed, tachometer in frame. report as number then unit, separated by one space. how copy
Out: 1000 rpm
